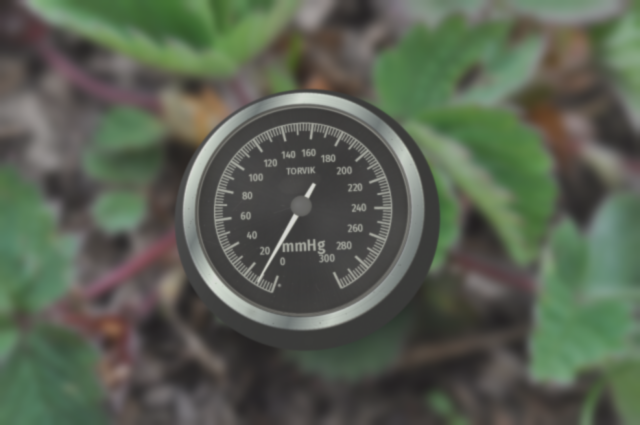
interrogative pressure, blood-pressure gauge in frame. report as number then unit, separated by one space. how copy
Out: 10 mmHg
